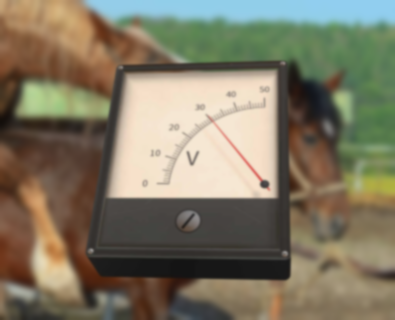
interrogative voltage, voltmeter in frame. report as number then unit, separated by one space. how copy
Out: 30 V
